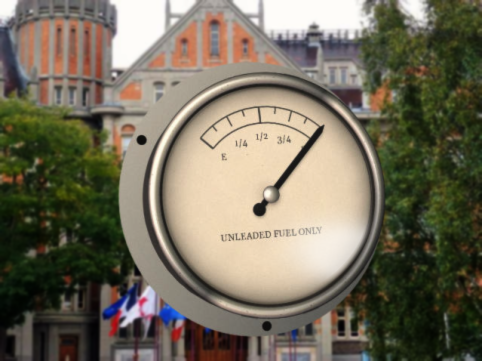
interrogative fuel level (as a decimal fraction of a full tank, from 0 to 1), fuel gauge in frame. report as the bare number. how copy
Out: 1
